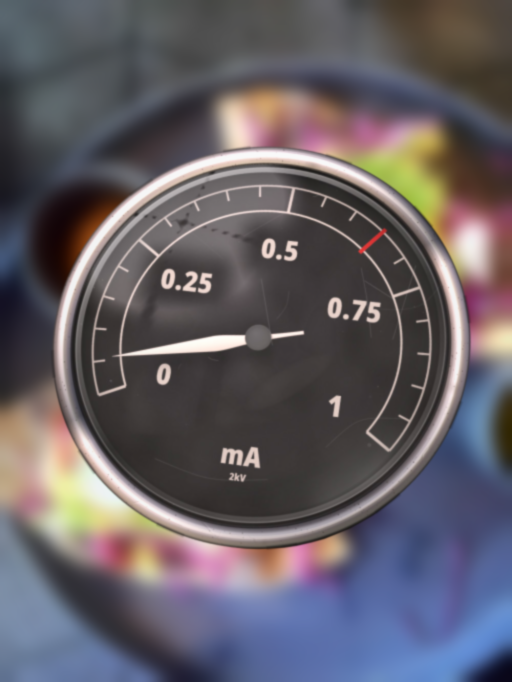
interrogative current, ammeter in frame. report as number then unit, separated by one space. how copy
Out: 0.05 mA
